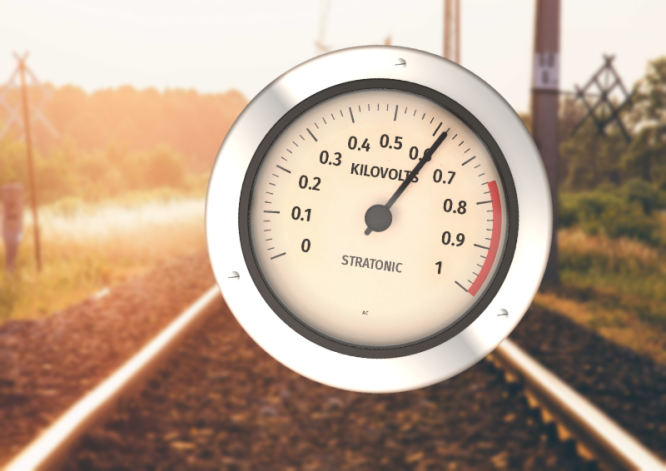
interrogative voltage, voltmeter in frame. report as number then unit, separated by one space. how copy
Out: 0.62 kV
